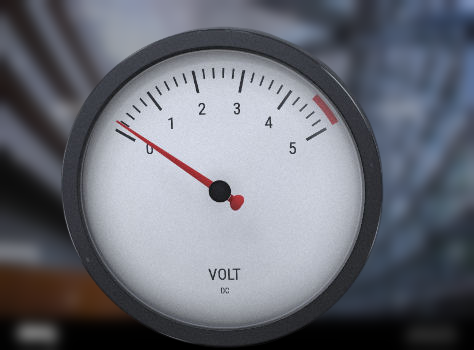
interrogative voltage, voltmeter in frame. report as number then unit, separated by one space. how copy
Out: 0.2 V
